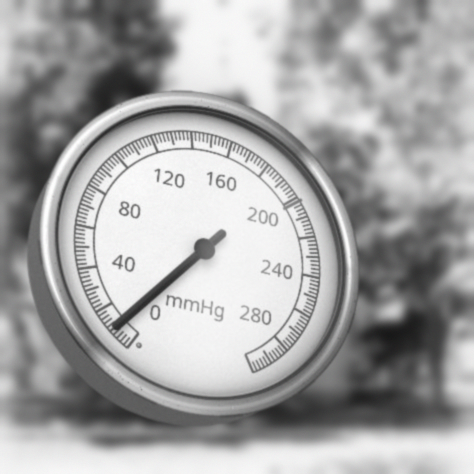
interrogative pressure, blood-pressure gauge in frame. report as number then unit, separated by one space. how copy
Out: 10 mmHg
